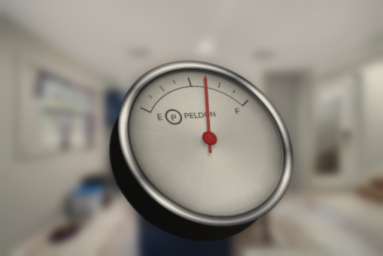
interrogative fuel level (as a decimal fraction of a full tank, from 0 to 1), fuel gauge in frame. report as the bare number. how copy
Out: 0.625
